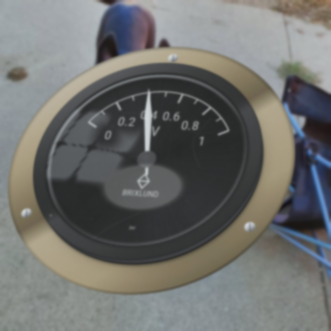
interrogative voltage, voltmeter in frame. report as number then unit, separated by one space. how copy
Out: 0.4 V
